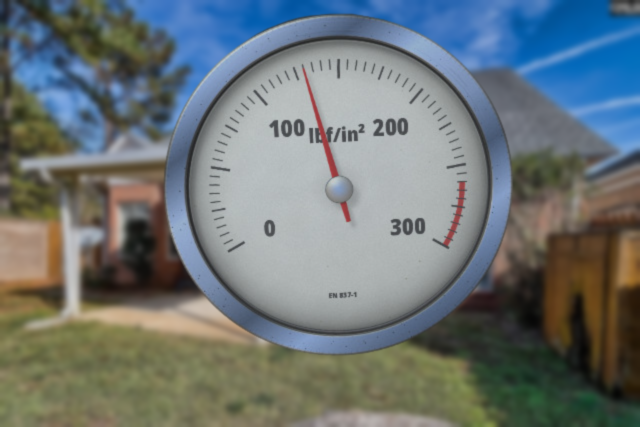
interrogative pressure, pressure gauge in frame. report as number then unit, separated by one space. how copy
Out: 130 psi
